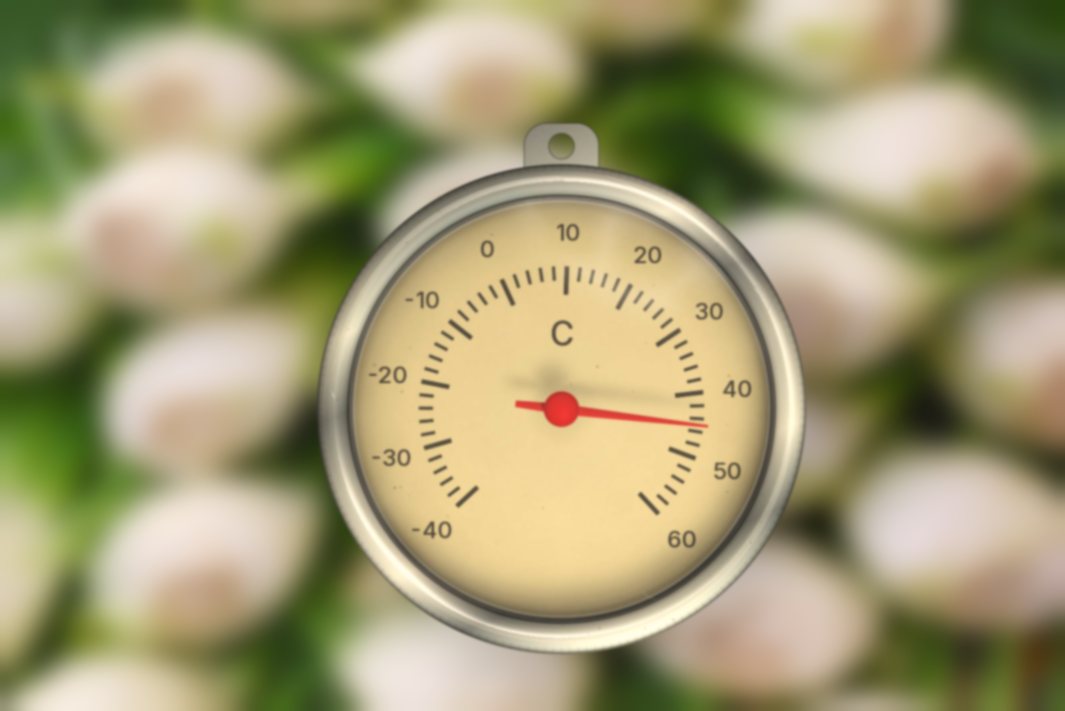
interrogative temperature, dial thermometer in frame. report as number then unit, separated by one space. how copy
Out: 45 °C
